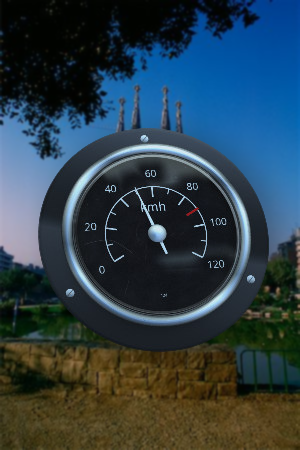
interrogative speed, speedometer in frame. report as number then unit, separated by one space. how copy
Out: 50 km/h
